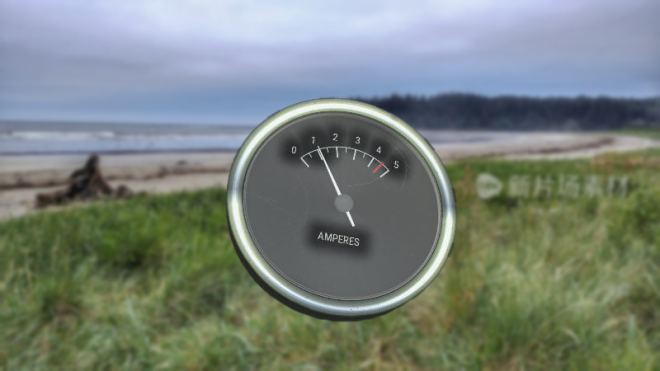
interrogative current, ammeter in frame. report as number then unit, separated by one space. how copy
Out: 1 A
